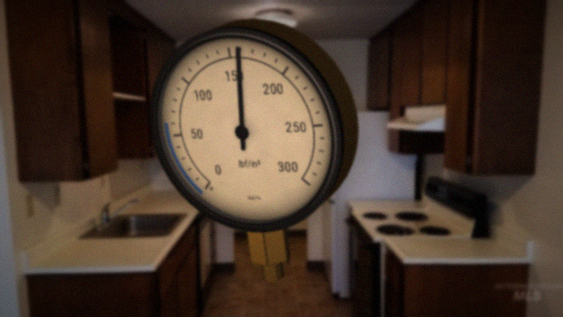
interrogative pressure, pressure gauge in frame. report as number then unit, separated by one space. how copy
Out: 160 psi
